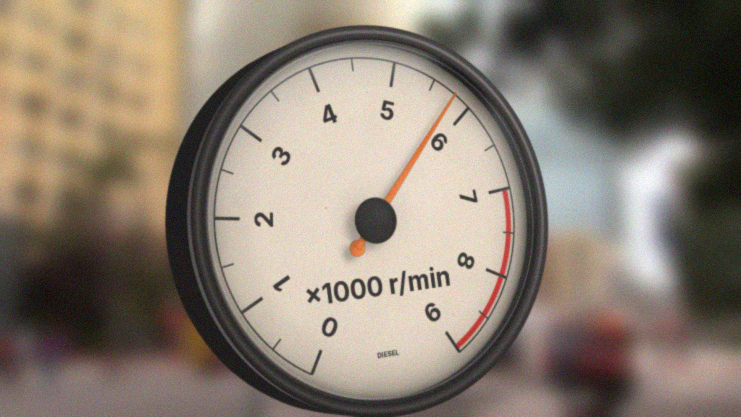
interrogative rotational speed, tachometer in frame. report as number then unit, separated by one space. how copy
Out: 5750 rpm
